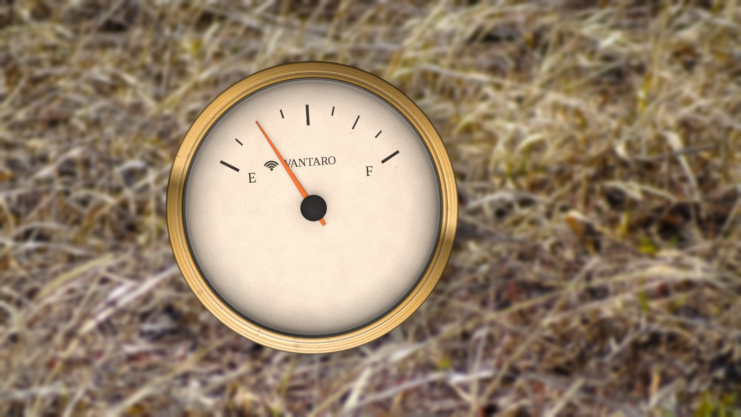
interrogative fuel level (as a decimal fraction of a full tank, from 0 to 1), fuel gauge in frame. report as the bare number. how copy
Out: 0.25
